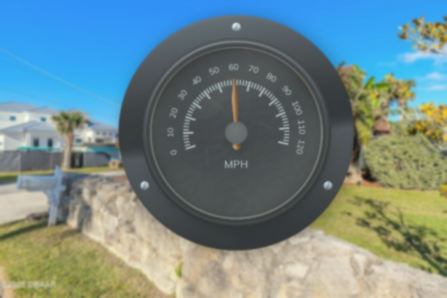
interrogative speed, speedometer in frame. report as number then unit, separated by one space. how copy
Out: 60 mph
